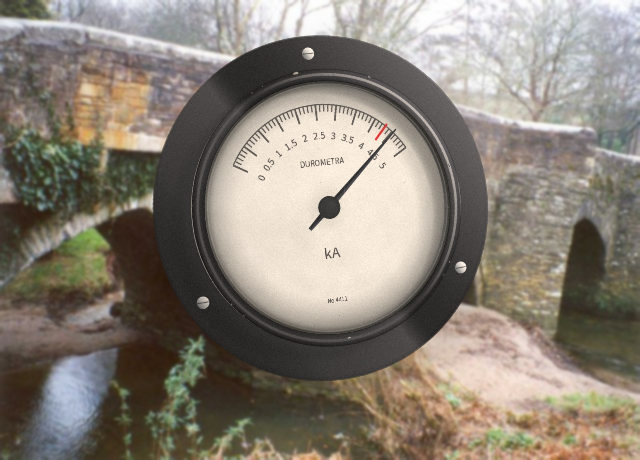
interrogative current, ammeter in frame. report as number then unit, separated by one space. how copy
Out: 4.5 kA
